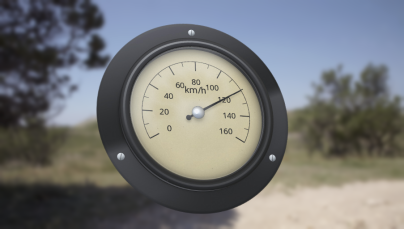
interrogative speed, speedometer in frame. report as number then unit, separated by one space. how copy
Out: 120 km/h
